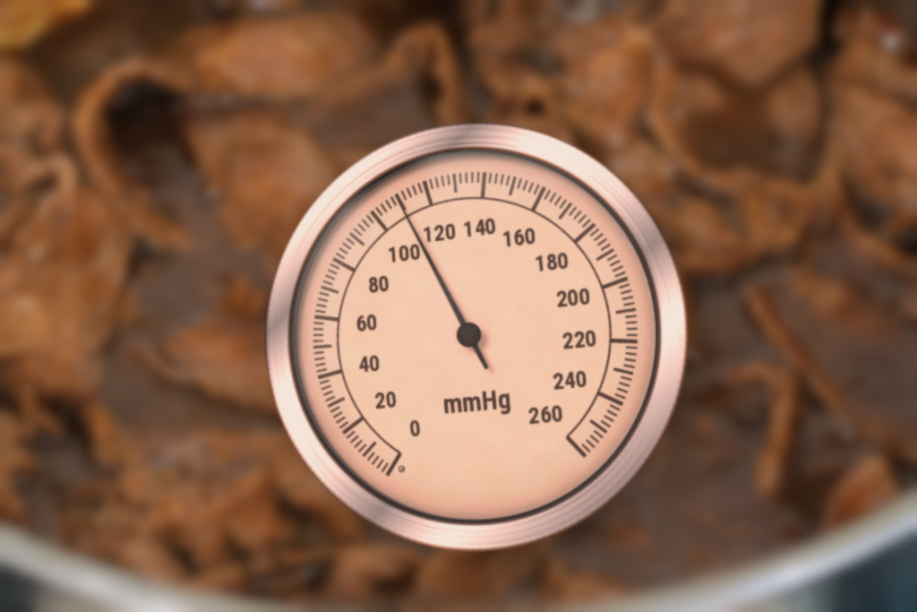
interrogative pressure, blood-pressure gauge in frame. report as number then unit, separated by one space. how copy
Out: 110 mmHg
